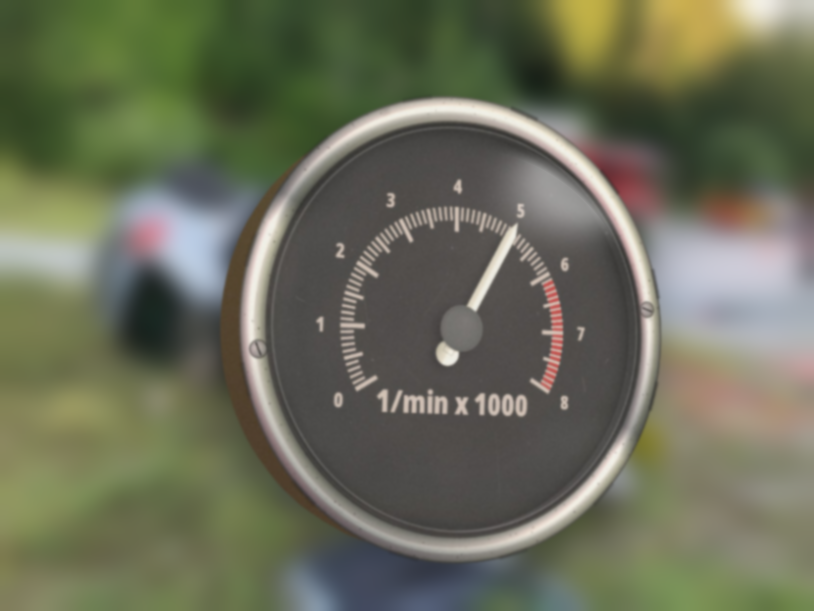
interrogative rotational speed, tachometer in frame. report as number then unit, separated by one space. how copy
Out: 5000 rpm
